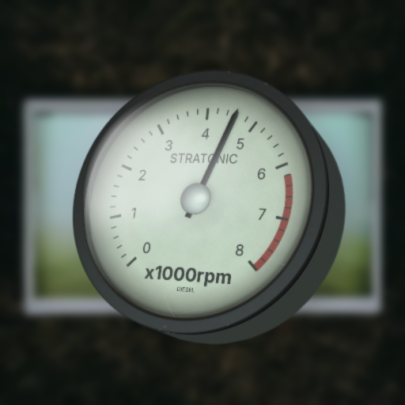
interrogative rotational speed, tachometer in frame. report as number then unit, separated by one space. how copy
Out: 4600 rpm
